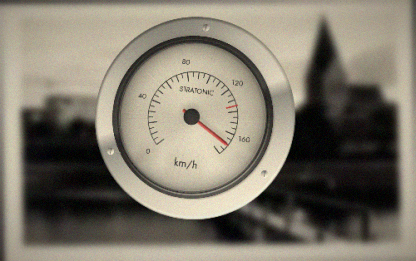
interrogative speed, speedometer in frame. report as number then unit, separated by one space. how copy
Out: 170 km/h
